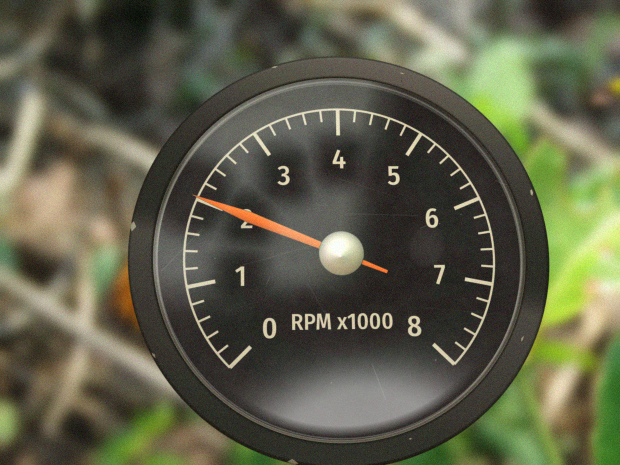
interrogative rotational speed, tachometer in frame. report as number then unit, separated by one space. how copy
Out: 2000 rpm
